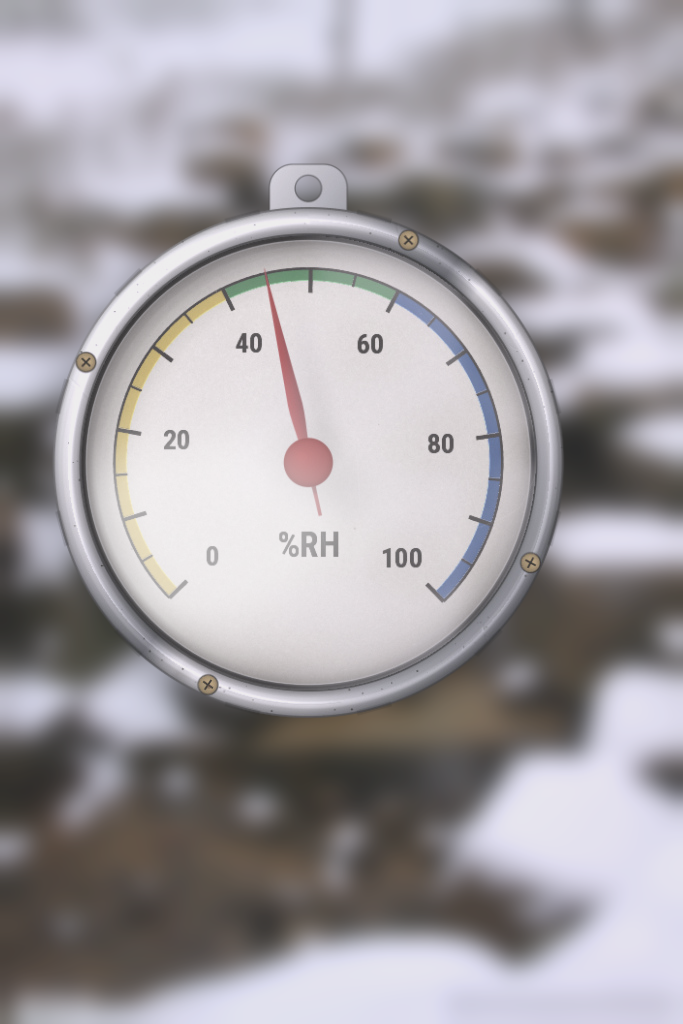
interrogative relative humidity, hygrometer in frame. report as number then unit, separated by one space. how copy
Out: 45 %
